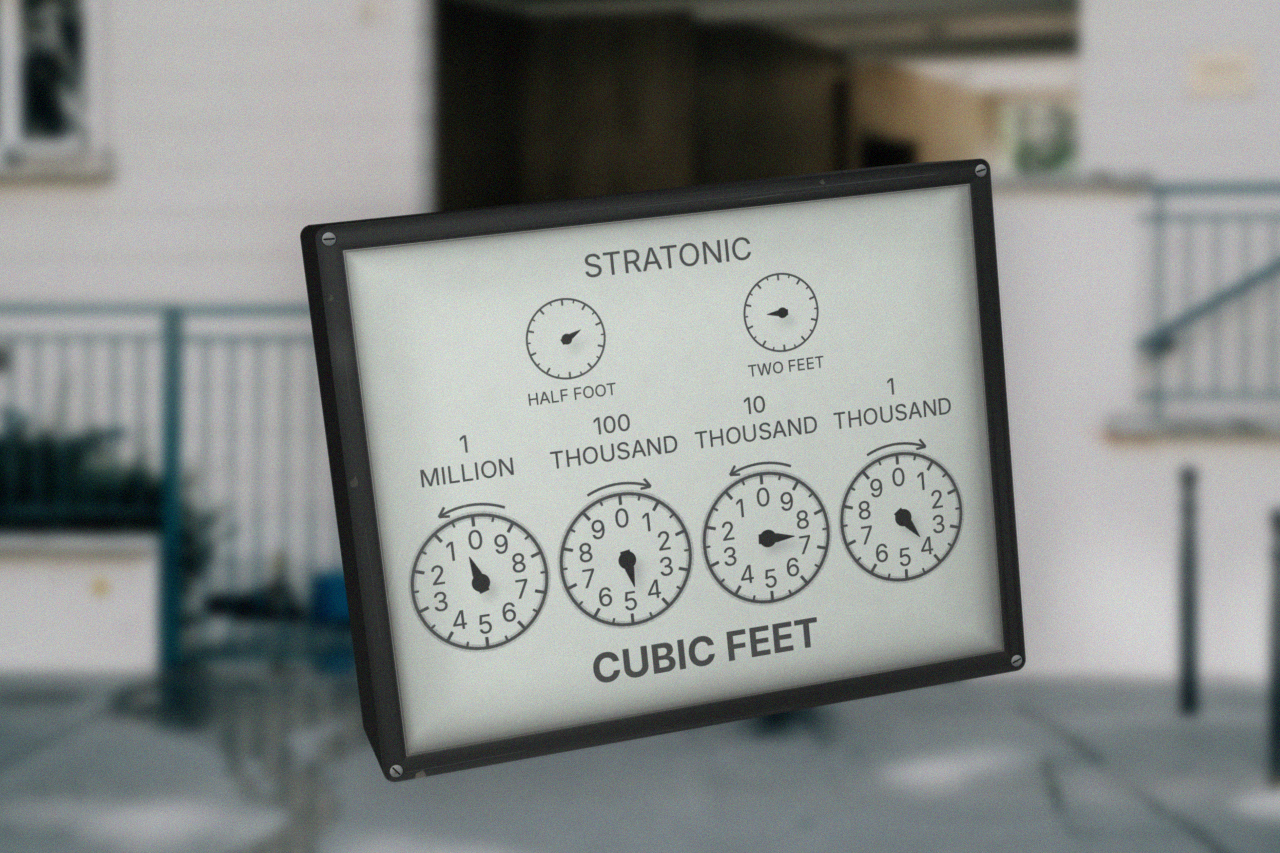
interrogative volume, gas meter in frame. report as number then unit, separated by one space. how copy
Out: 47400 ft³
